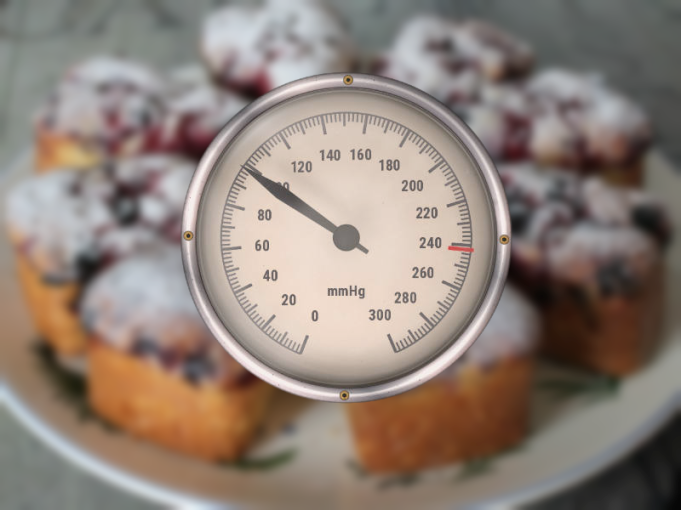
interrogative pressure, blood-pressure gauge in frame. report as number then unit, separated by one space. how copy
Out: 98 mmHg
